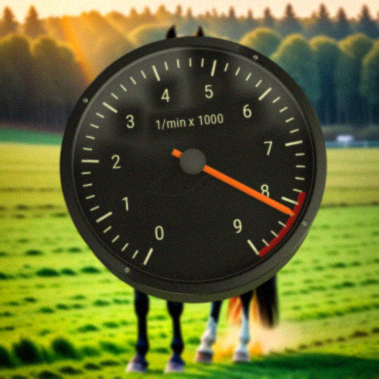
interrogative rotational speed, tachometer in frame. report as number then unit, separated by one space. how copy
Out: 8200 rpm
